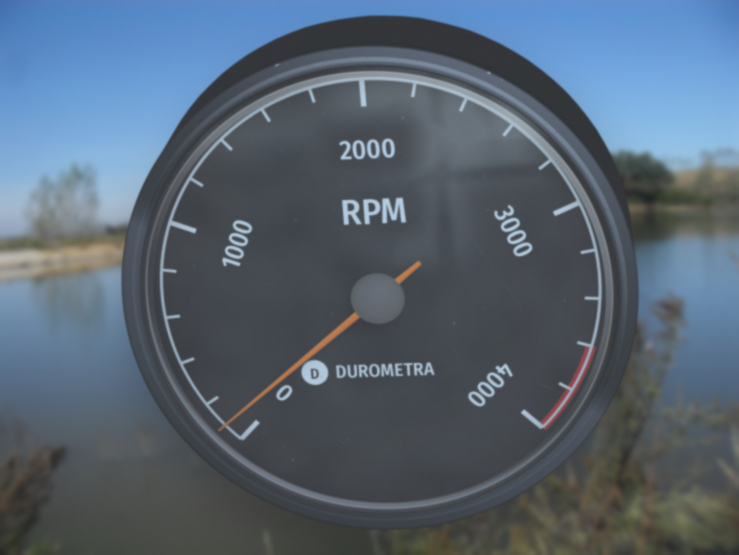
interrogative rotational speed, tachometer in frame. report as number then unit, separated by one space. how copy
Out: 100 rpm
